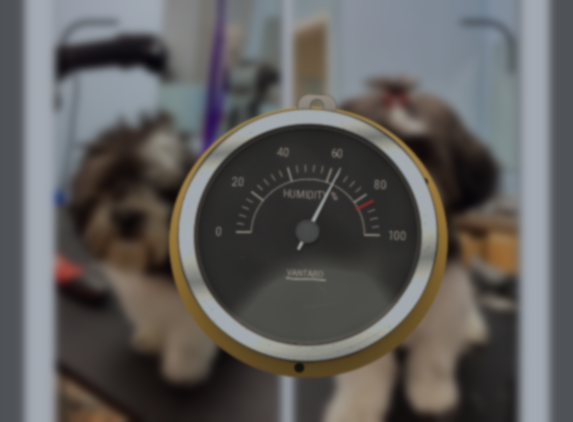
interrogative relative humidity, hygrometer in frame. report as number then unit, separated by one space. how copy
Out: 64 %
